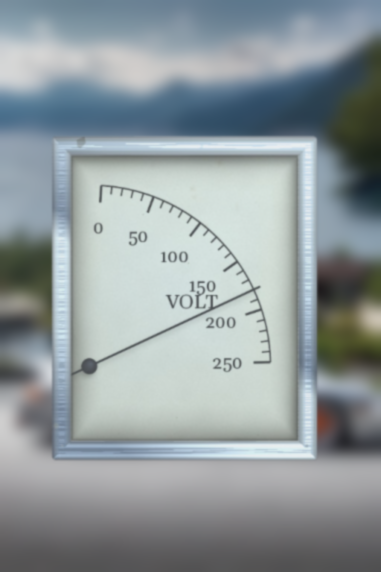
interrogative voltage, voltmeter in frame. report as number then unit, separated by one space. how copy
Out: 180 V
